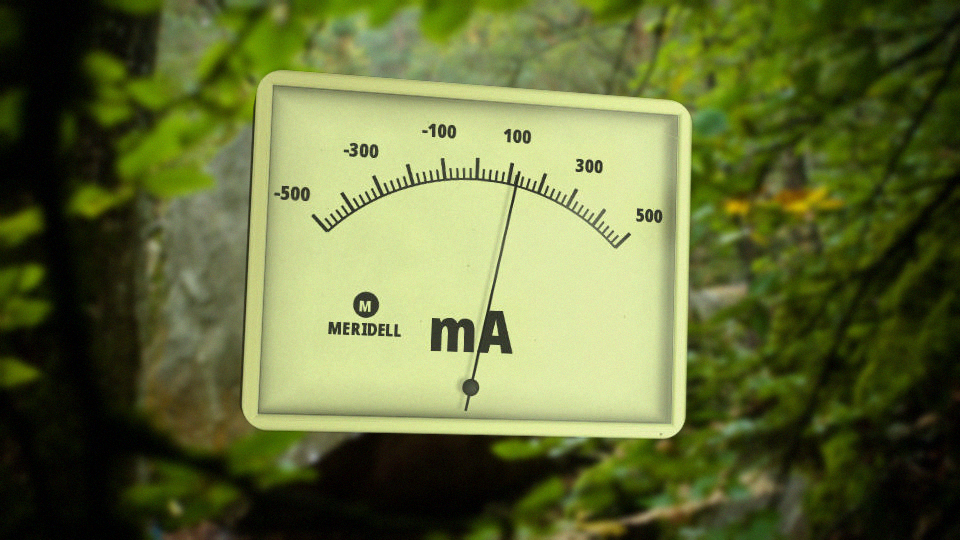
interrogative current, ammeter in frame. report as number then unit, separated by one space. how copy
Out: 120 mA
